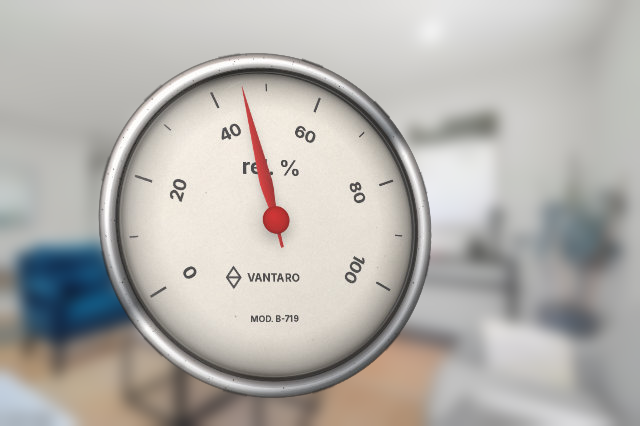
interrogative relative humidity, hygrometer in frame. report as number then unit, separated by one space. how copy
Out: 45 %
